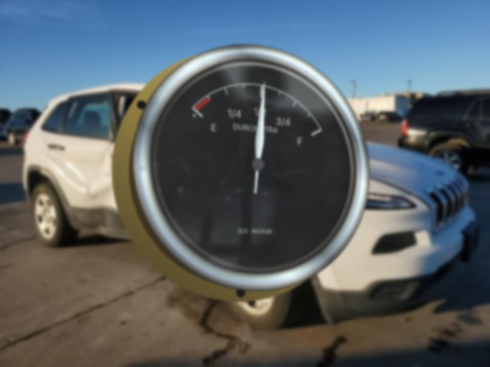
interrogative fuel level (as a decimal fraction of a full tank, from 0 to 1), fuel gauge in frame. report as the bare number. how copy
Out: 0.5
